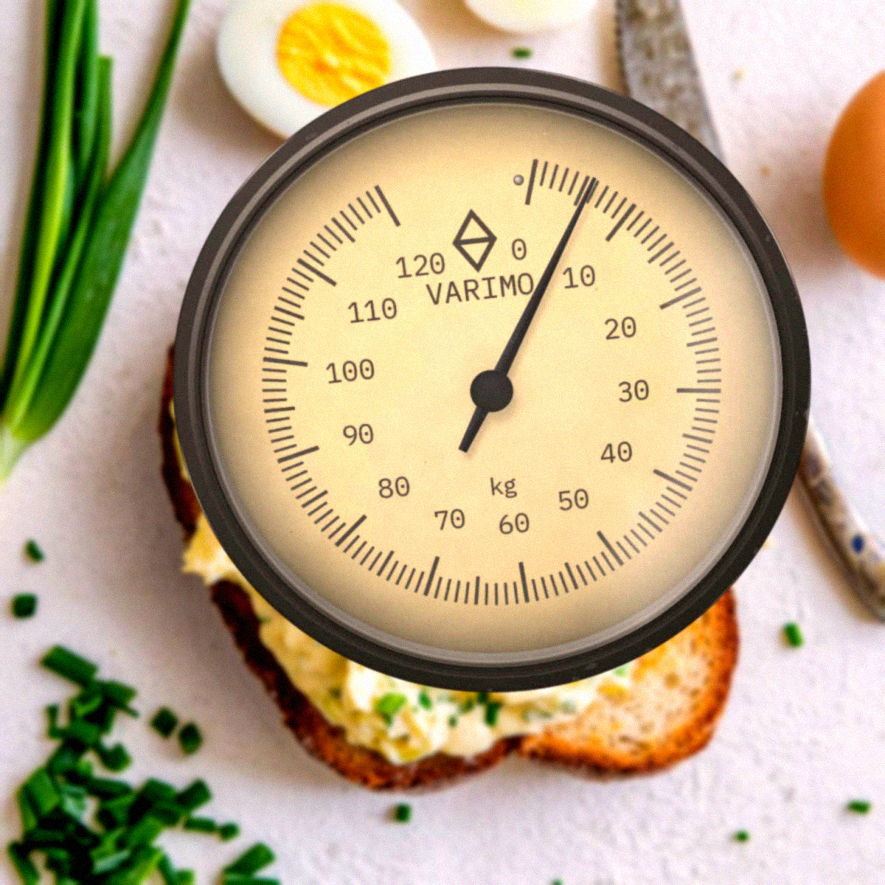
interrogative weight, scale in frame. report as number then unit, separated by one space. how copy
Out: 5.5 kg
